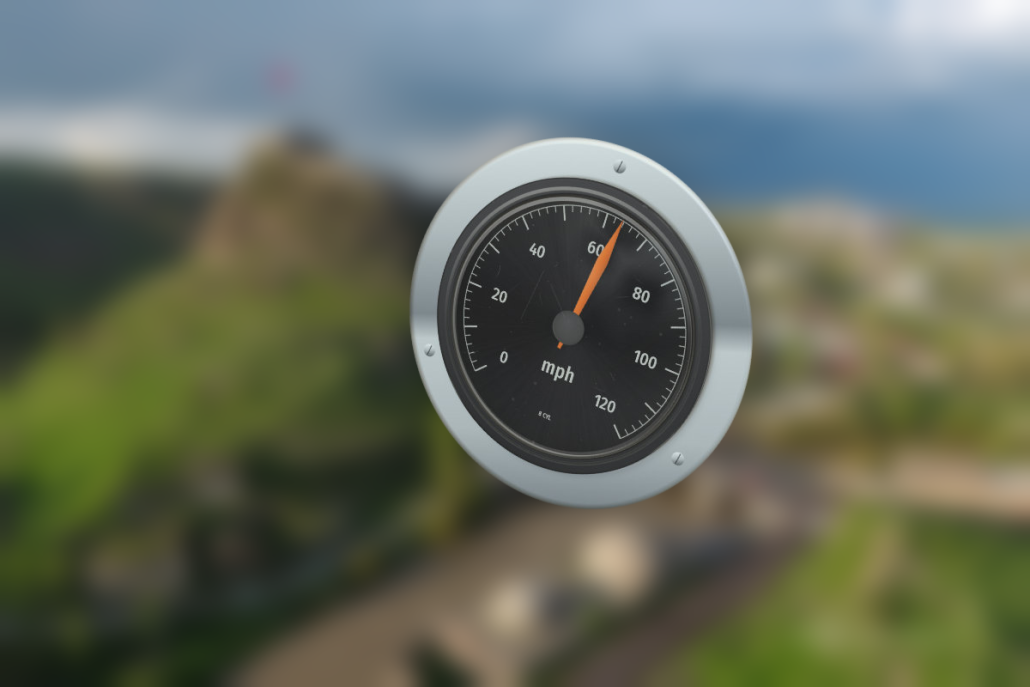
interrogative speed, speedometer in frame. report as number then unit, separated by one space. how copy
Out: 64 mph
